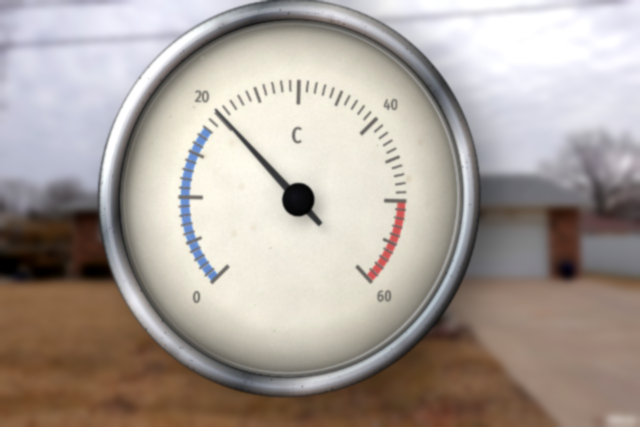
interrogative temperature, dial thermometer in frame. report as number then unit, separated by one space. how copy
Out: 20 °C
